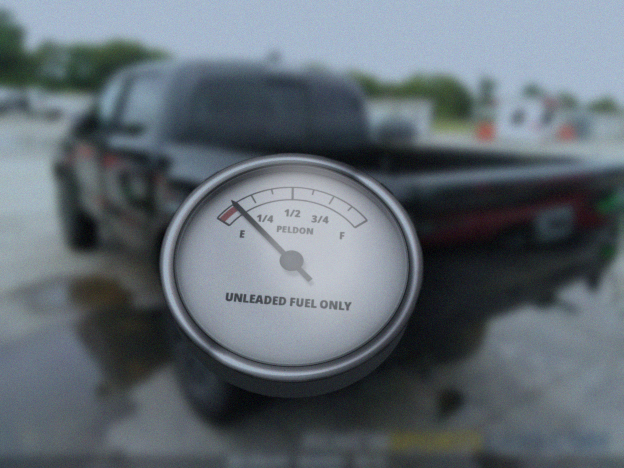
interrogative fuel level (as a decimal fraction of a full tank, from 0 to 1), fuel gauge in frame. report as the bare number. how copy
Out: 0.125
